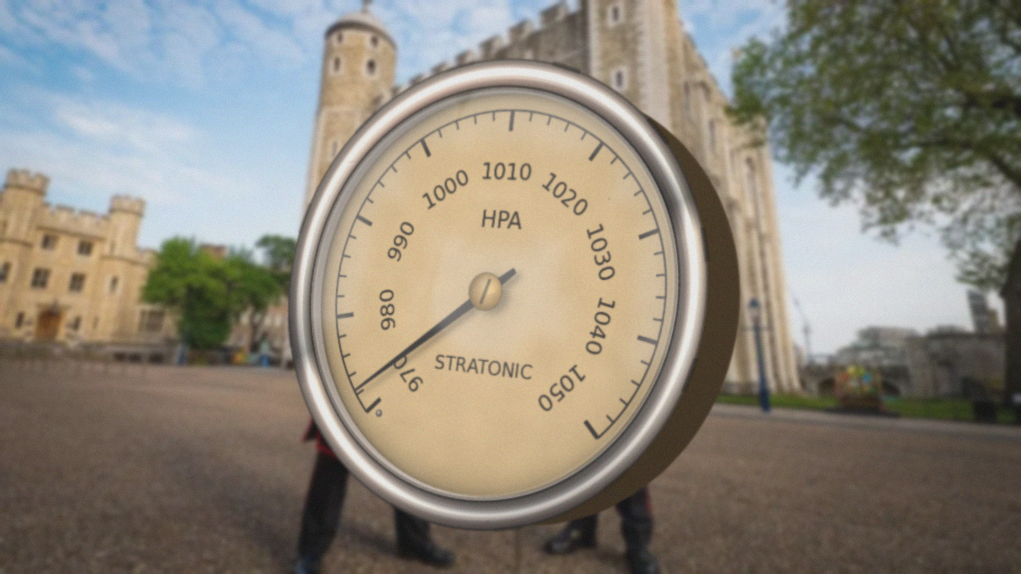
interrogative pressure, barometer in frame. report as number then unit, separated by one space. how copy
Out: 972 hPa
